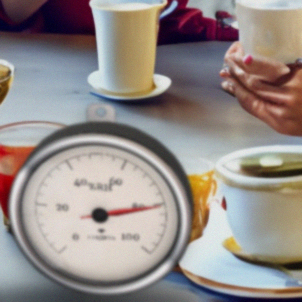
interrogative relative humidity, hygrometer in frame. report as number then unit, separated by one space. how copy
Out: 80 %
